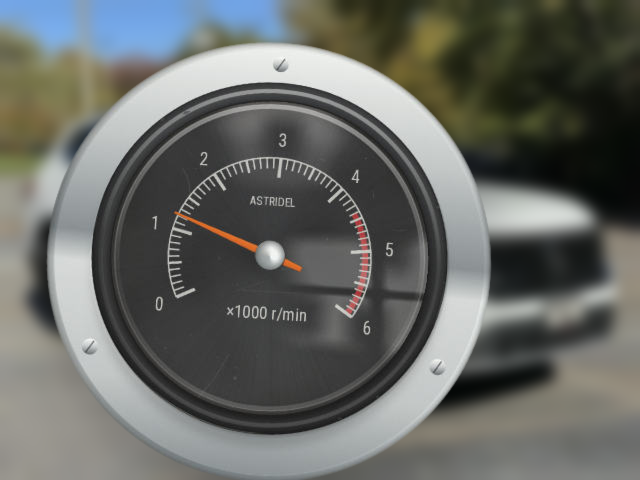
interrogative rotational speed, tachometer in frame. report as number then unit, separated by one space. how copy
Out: 1200 rpm
